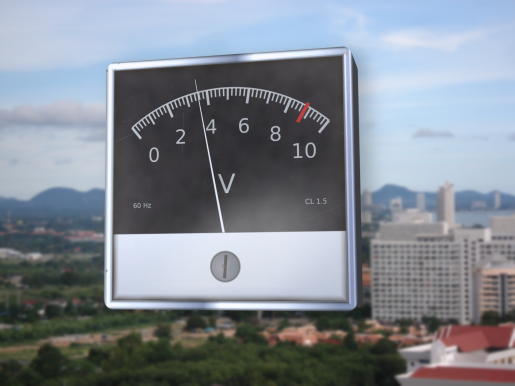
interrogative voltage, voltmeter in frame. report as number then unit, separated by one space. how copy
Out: 3.6 V
